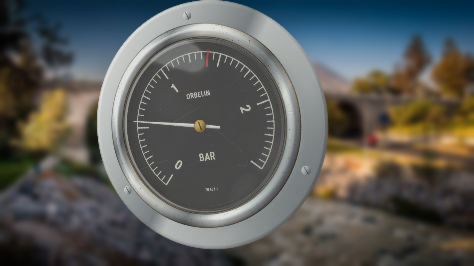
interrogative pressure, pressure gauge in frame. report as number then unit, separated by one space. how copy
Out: 0.55 bar
